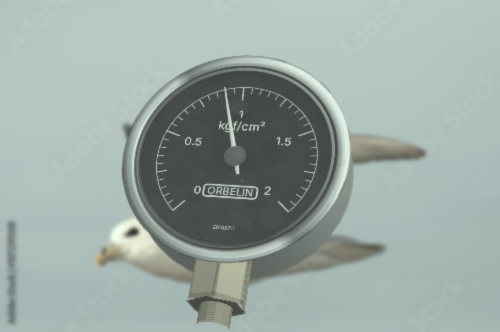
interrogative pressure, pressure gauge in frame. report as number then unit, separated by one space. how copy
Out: 0.9 kg/cm²
